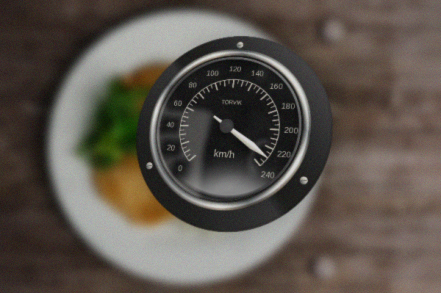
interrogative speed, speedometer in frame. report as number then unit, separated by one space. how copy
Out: 230 km/h
